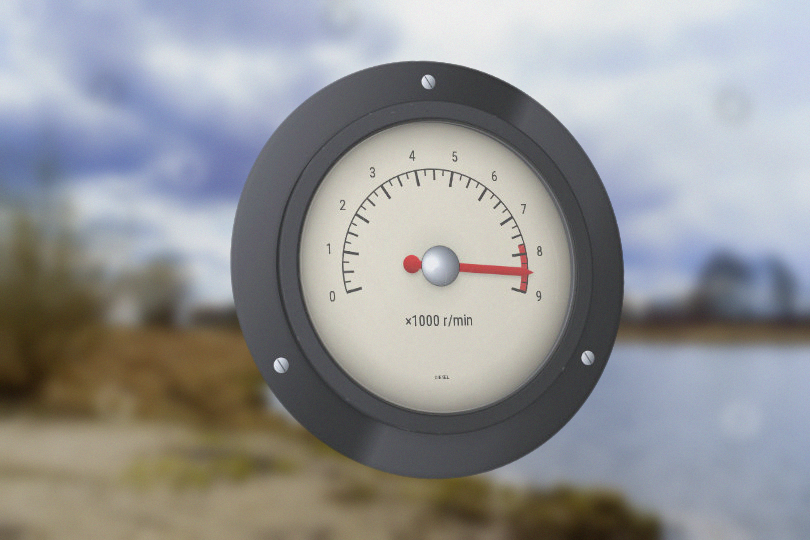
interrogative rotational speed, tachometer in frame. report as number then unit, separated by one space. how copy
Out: 8500 rpm
